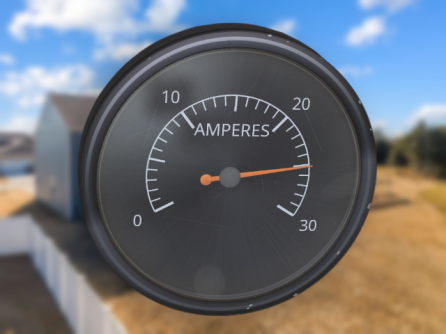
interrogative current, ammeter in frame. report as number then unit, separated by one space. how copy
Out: 25 A
